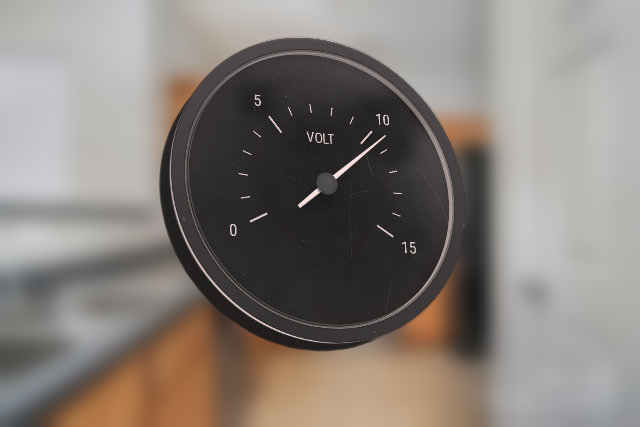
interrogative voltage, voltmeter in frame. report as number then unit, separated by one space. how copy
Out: 10.5 V
